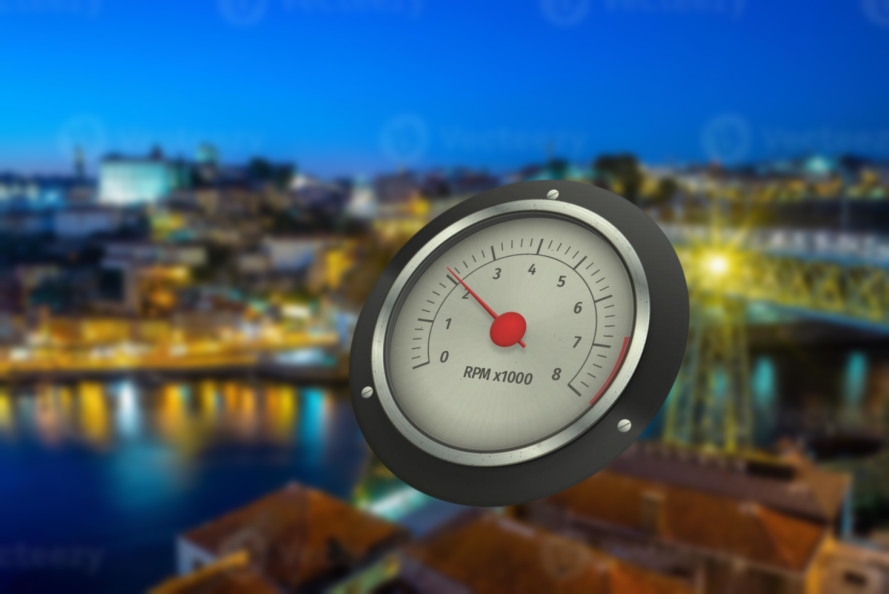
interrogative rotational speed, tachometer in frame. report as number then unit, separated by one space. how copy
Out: 2100 rpm
